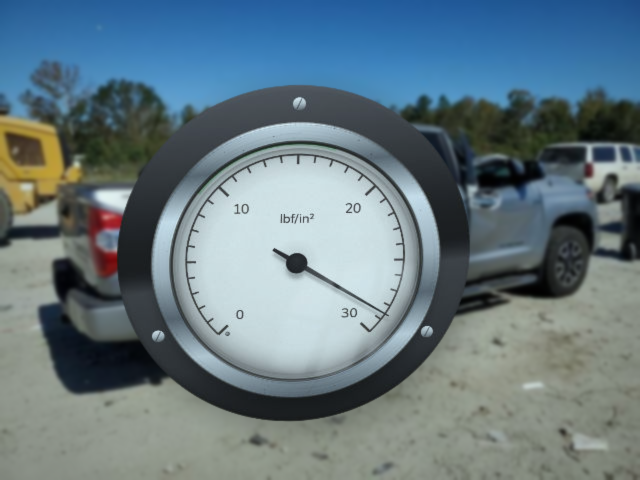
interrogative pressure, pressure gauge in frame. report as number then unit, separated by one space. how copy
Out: 28.5 psi
